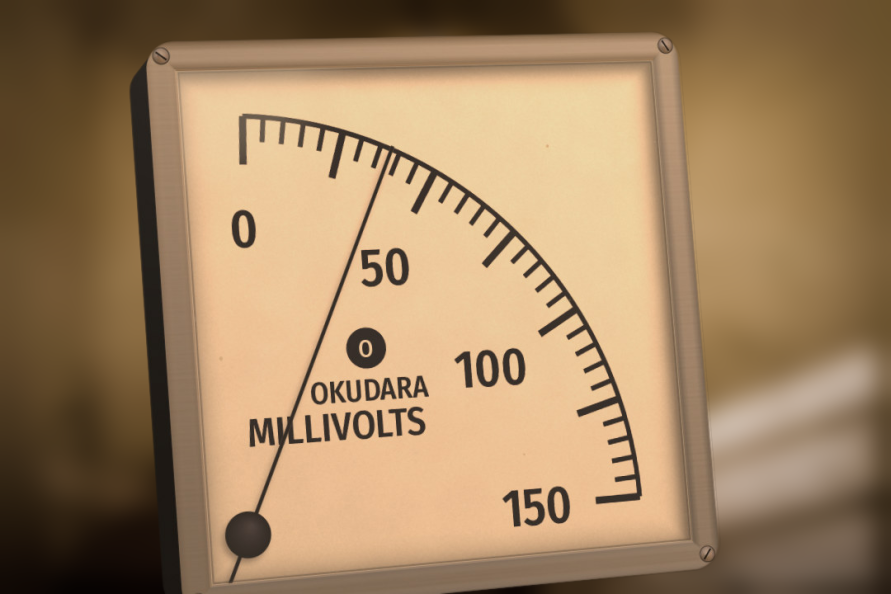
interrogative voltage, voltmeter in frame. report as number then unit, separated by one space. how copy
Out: 37.5 mV
